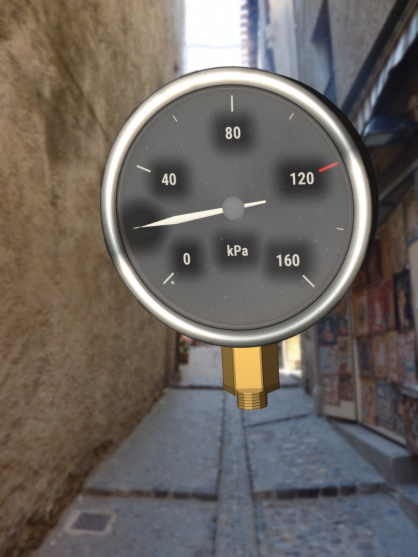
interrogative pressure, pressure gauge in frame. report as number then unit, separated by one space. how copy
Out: 20 kPa
